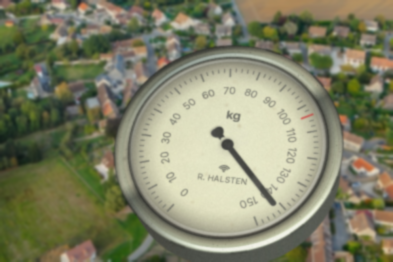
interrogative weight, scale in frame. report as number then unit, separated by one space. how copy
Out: 142 kg
